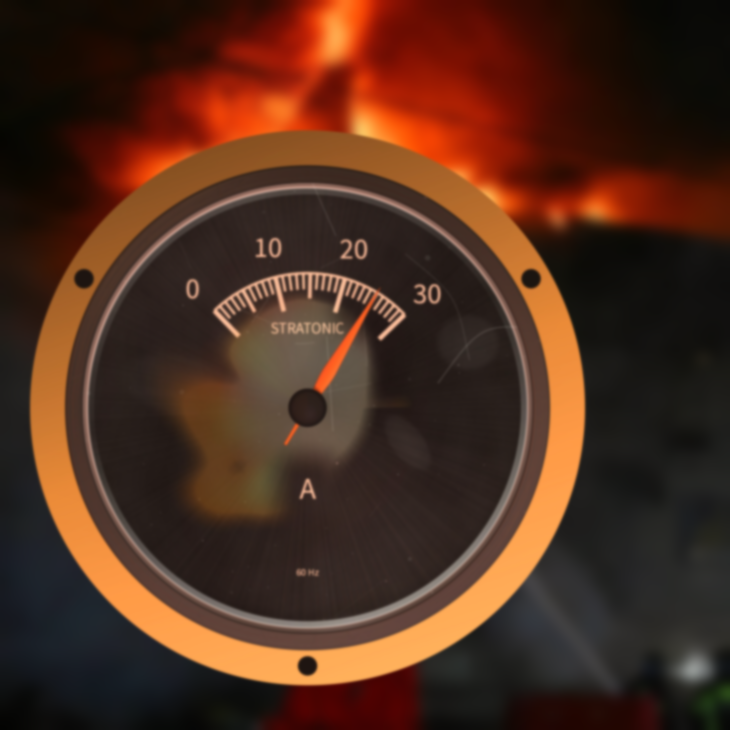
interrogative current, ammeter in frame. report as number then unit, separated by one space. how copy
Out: 25 A
